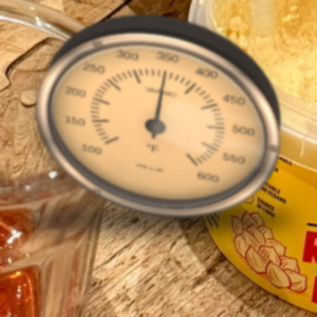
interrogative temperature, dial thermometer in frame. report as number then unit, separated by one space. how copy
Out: 350 °F
